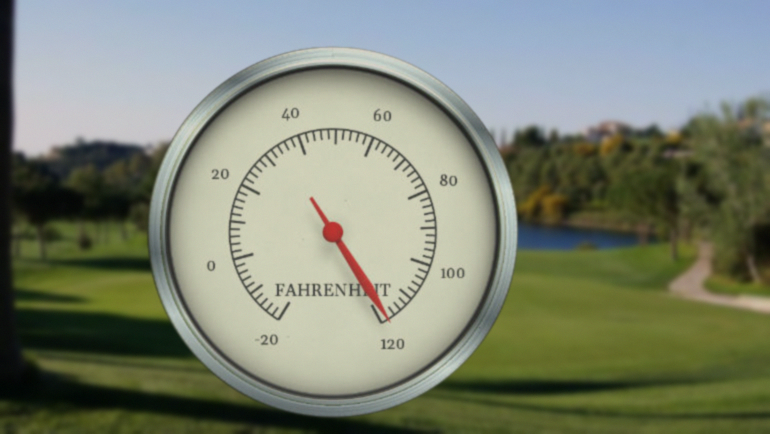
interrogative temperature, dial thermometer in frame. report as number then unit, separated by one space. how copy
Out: 118 °F
